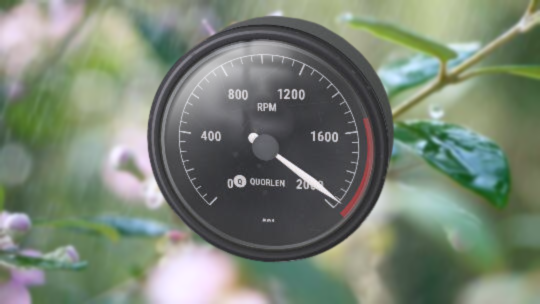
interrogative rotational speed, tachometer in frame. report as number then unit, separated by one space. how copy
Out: 1950 rpm
